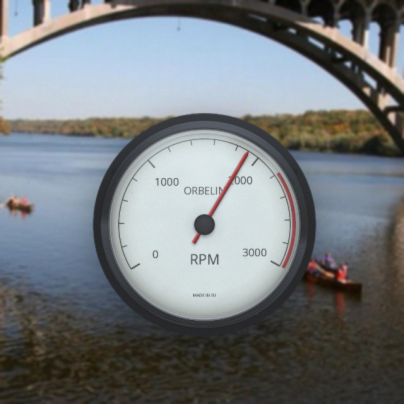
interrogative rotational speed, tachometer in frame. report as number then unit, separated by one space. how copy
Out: 1900 rpm
